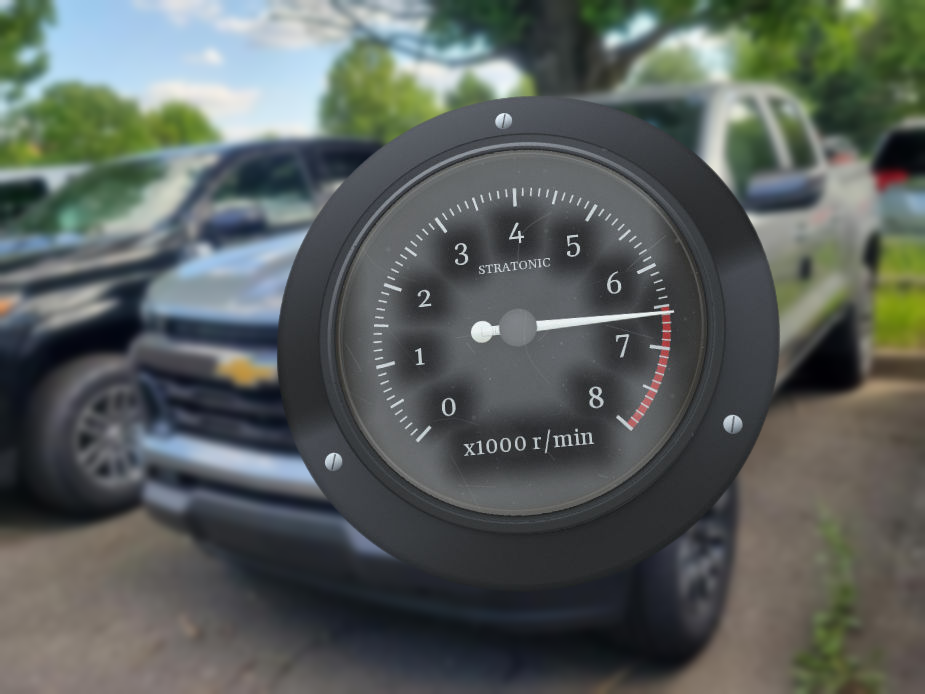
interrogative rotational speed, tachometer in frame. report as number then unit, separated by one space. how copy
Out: 6600 rpm
